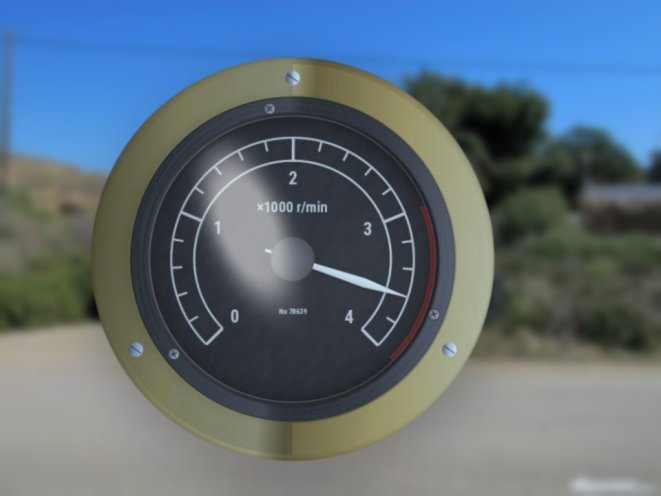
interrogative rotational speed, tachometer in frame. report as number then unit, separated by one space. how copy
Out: 3600 rpm
